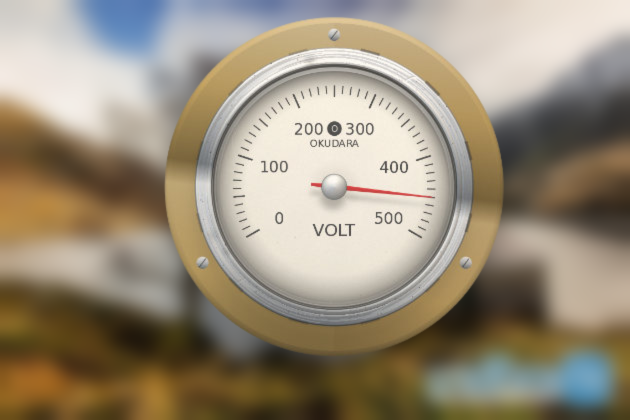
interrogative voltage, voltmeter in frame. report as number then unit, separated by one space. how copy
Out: 450 V
